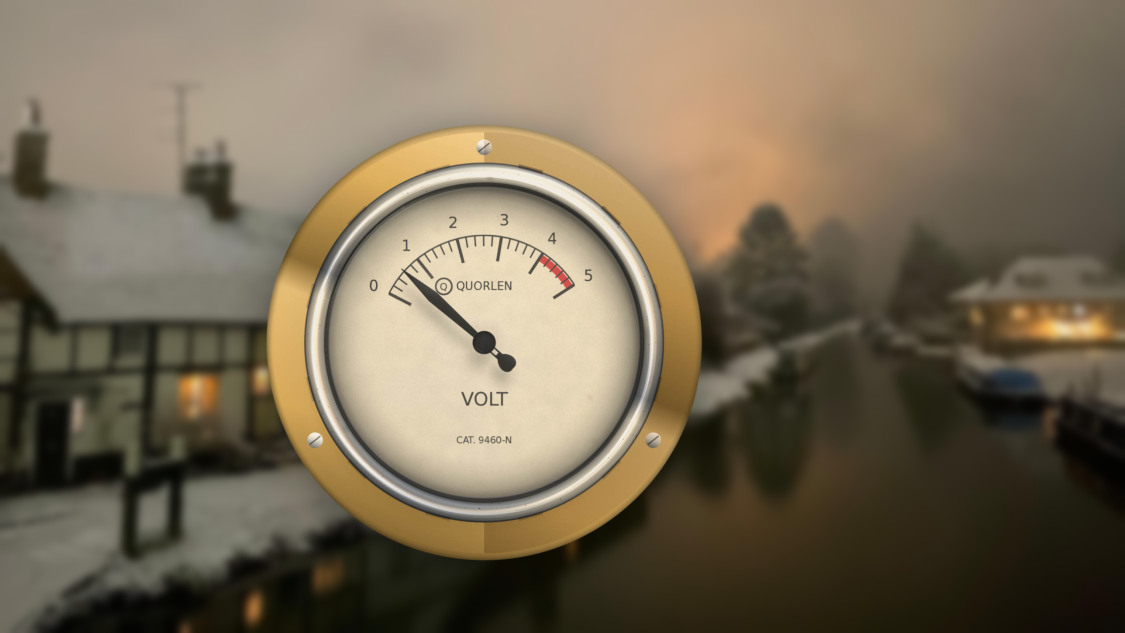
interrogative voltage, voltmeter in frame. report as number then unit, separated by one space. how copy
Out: 0.6 V
